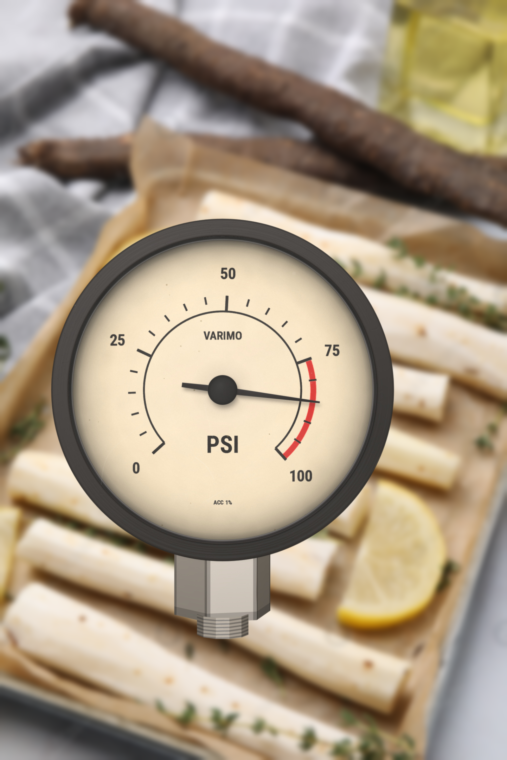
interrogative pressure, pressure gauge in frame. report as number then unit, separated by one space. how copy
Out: 85 psi
